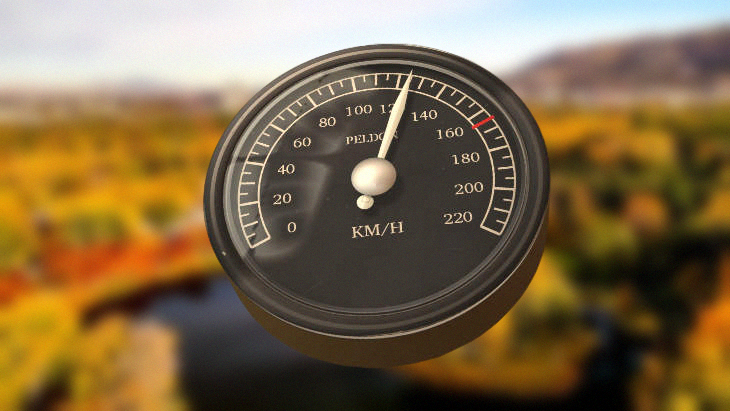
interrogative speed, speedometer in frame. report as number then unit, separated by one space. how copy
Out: 125 km/h
